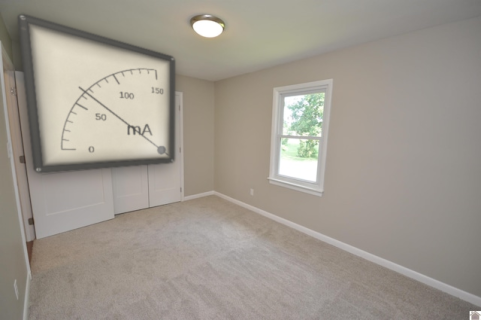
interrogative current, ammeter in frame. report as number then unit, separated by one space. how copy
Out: 65 mA
